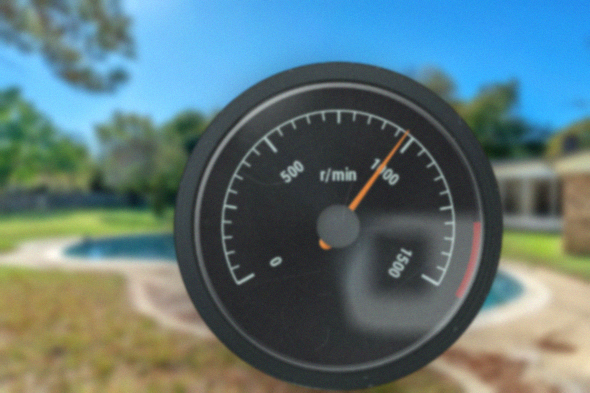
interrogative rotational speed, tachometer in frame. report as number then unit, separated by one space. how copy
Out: 975 rpm
